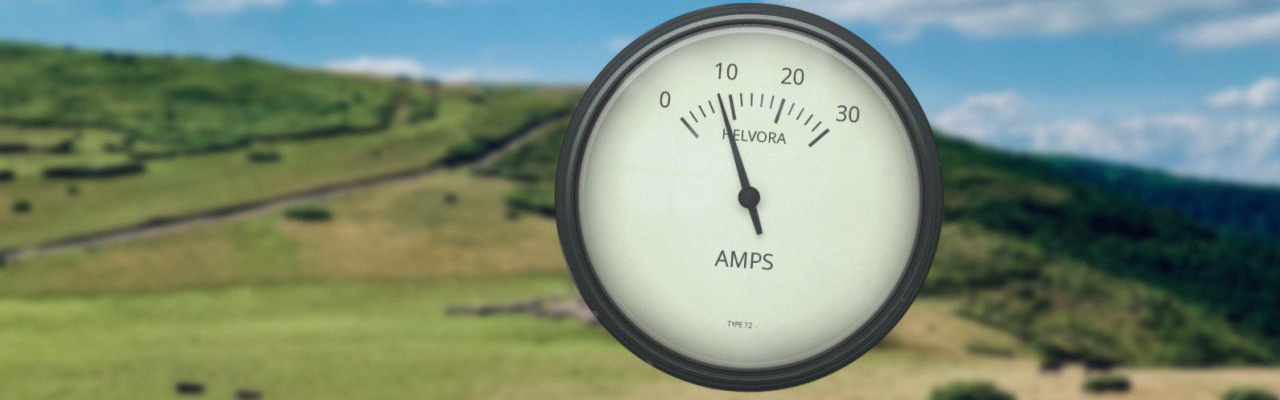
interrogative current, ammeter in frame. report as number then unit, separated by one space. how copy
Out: 8 A
